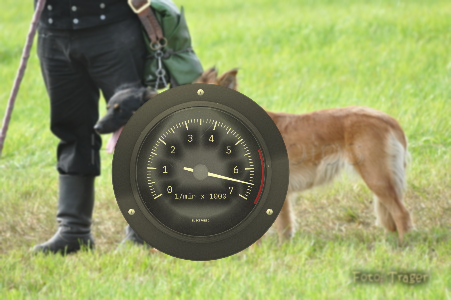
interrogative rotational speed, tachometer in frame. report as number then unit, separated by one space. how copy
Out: 6500 rpm
